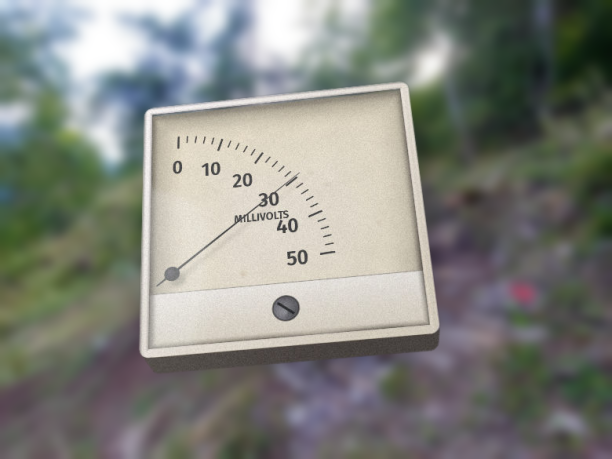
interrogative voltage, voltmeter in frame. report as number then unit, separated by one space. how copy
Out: 30 mV
